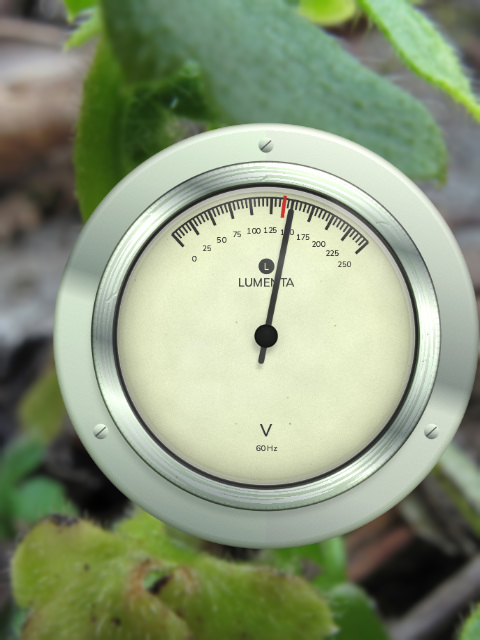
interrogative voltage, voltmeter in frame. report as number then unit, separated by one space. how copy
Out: 150 V
